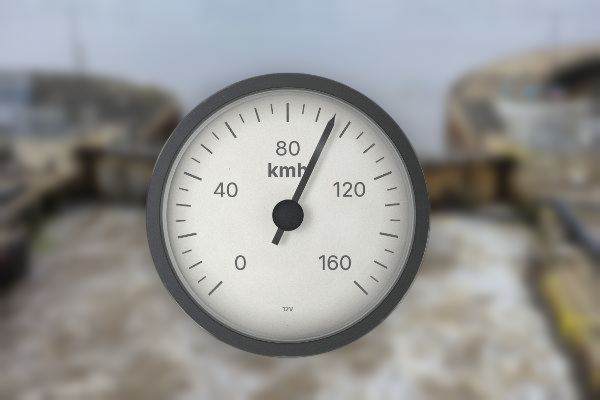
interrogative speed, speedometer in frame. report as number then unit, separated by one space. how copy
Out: 95 km/h
